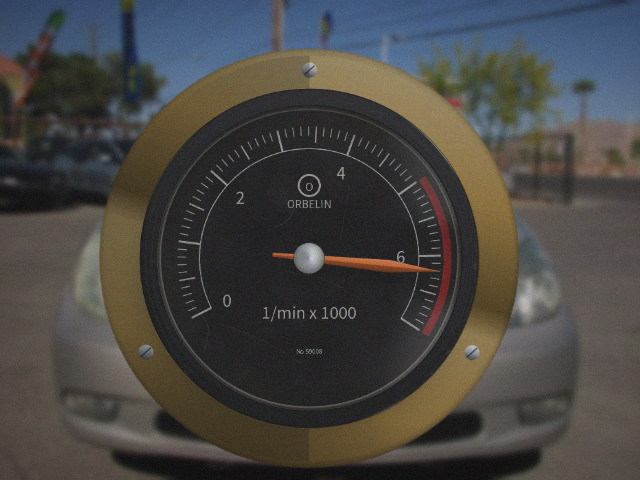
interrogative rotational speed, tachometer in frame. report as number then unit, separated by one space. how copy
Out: 6200 rpm
